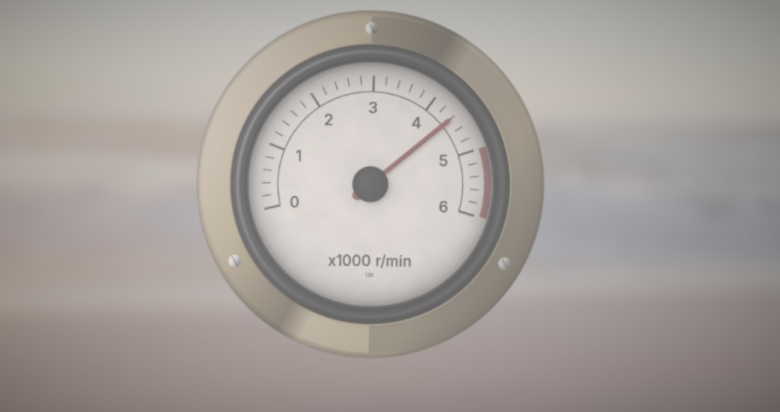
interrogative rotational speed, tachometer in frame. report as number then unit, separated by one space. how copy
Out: 4400 rpm
